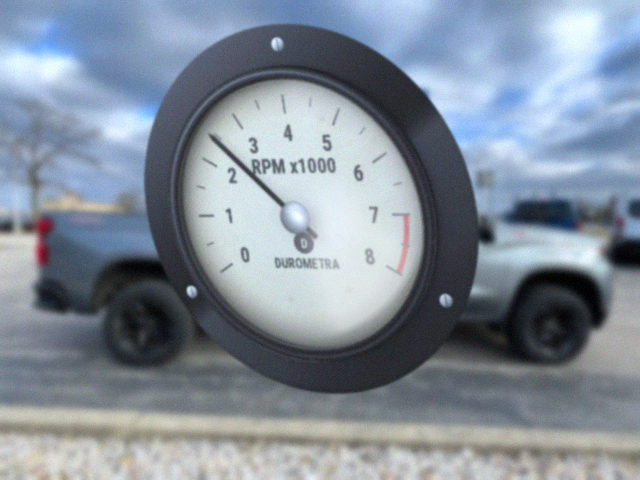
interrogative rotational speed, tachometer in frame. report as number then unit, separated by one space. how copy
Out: 2500 rpm
